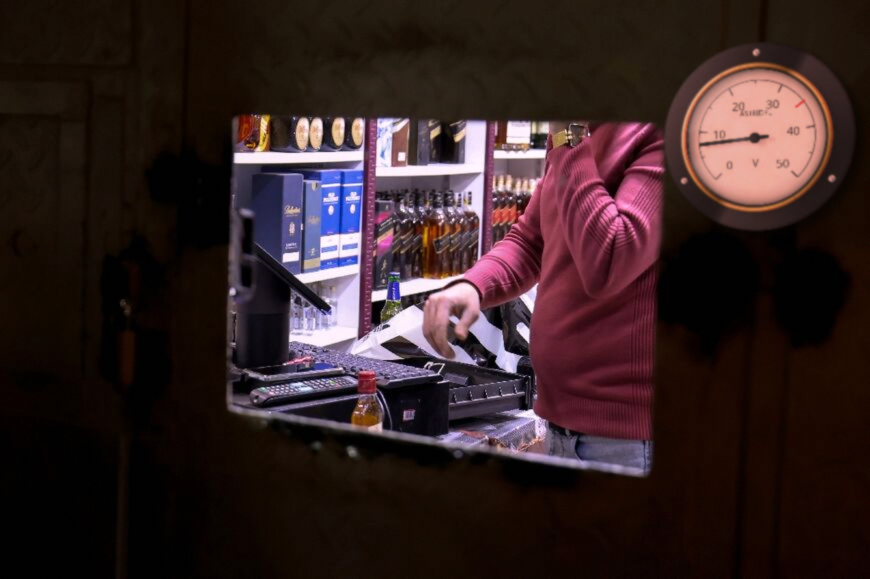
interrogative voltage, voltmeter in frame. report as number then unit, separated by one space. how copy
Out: 7.5 V
